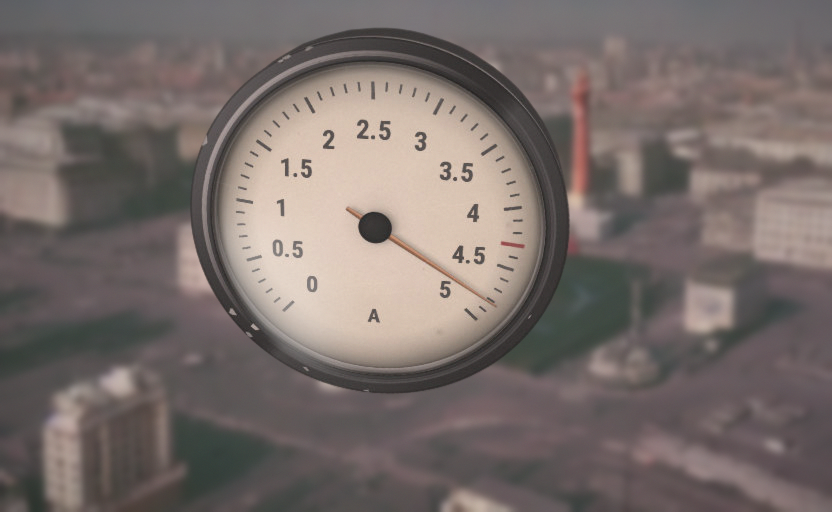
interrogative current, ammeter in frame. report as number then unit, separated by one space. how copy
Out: 4.8 A
